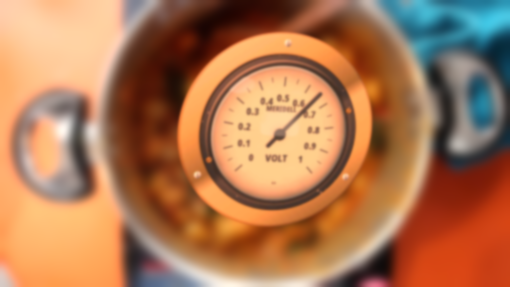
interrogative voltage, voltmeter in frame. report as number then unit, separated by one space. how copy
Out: 0.65 V
